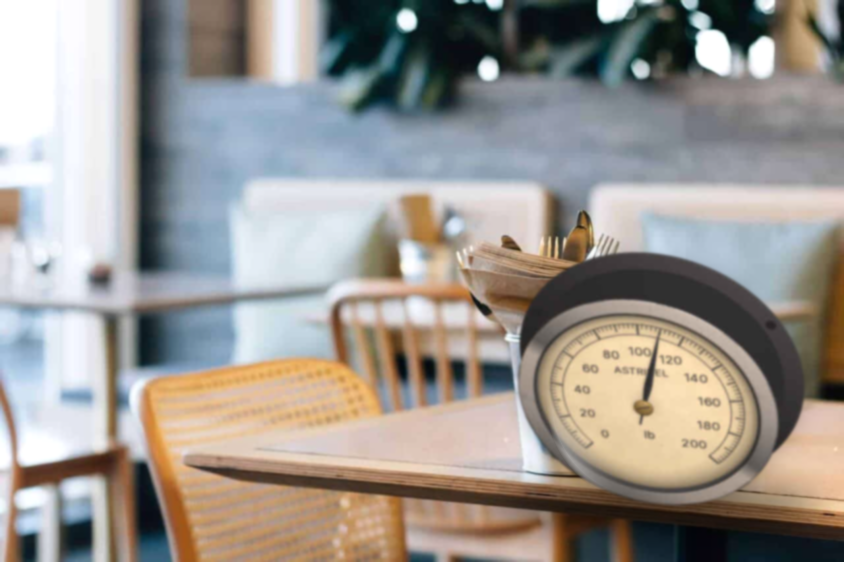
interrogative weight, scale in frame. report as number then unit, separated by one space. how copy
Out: 110 lb
